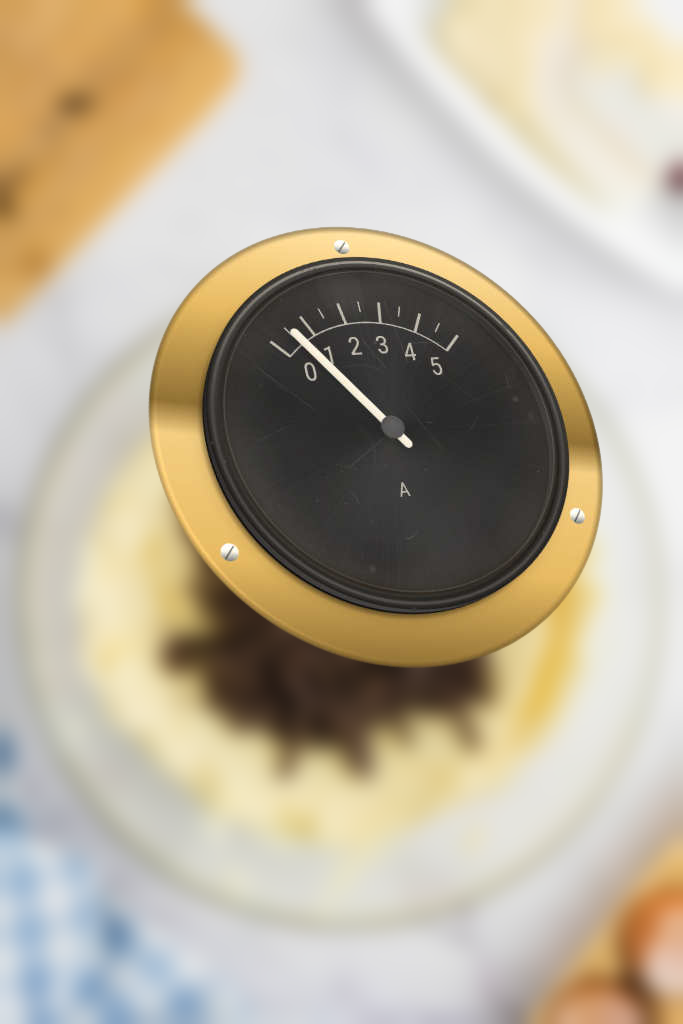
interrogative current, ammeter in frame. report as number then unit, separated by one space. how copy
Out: 0.5 A
